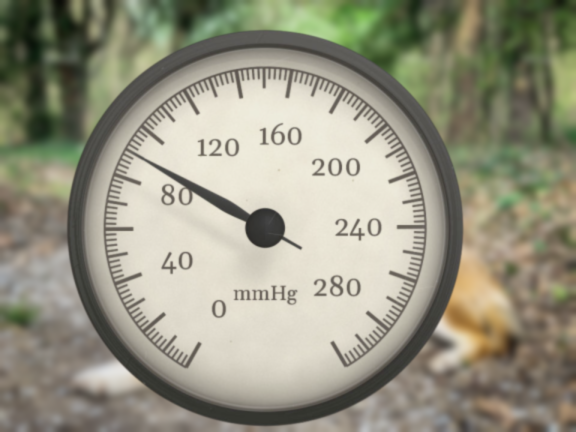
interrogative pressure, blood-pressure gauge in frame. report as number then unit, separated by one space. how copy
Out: 90 mmHg
